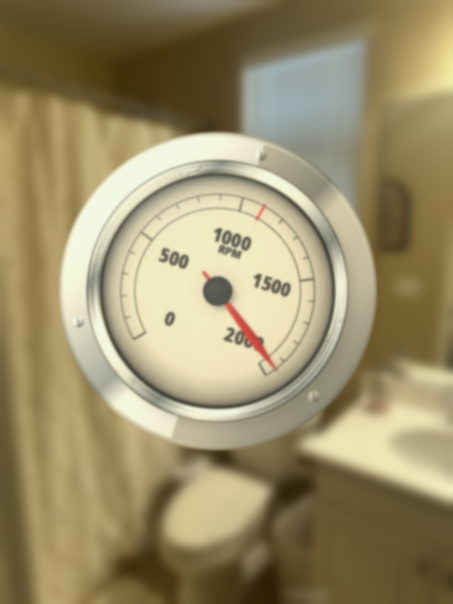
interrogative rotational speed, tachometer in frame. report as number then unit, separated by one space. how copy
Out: 1950 rpm
